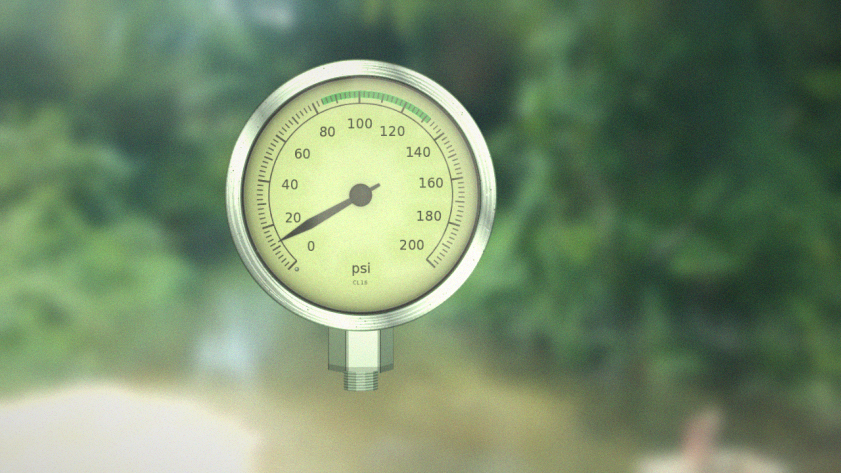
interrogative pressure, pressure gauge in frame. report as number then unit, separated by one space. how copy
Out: 12 psi
